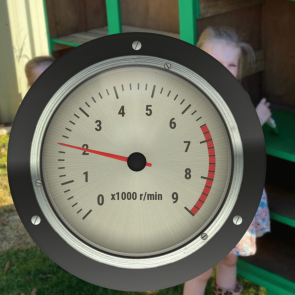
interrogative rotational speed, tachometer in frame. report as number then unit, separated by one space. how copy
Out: 2000 rpm
